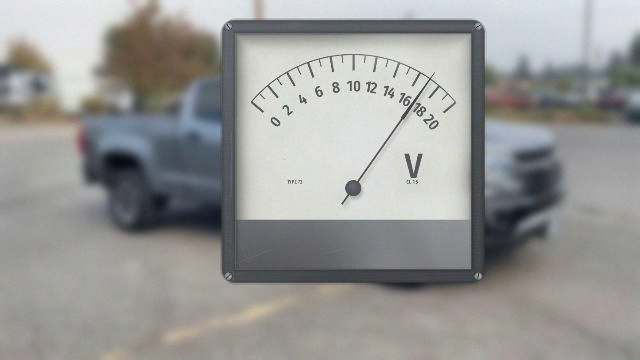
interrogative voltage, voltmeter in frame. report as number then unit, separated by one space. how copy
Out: 17 V
